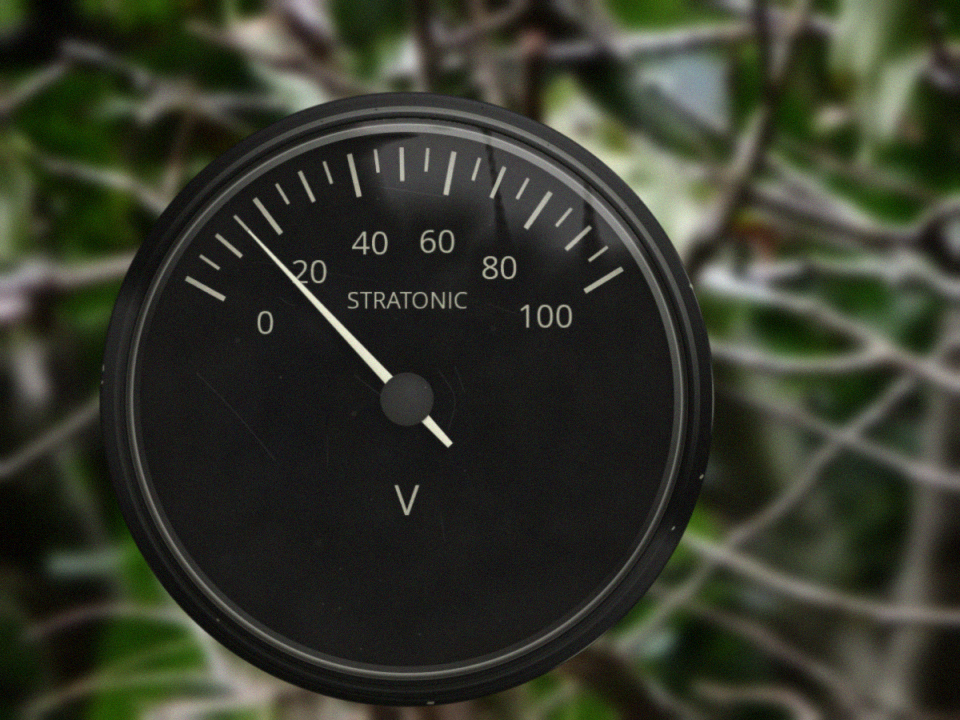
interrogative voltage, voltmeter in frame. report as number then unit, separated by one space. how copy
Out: 15 V
